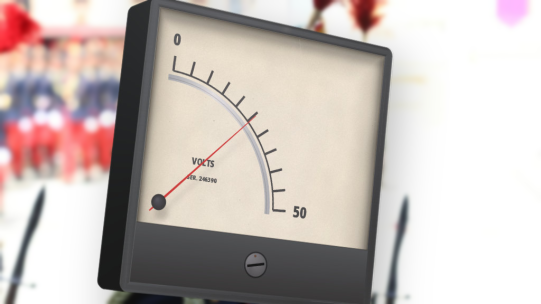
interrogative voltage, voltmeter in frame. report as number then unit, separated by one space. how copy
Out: 25 V
